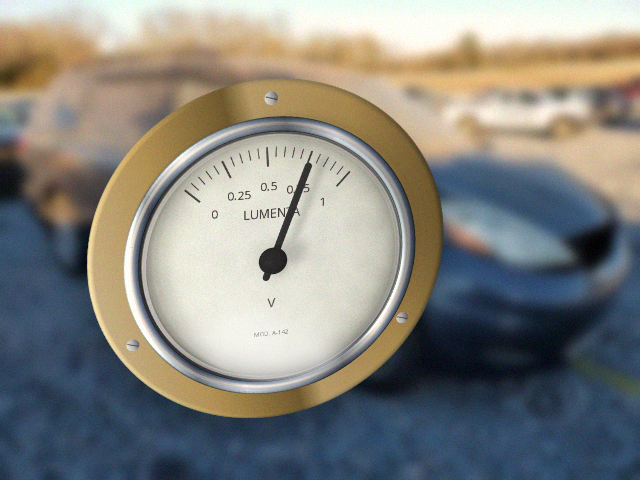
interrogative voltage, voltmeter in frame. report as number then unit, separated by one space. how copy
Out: 0.75 V
